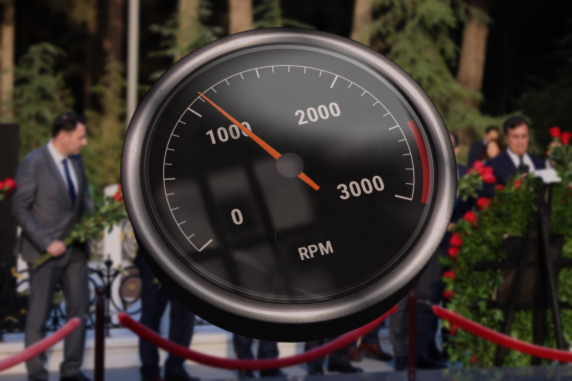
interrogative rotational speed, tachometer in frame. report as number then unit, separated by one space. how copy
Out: 1100 rpm
